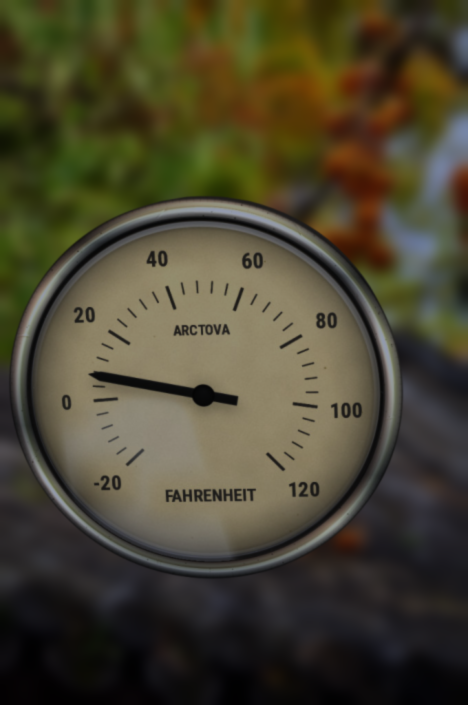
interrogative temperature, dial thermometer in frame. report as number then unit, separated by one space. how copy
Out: 8 °F
